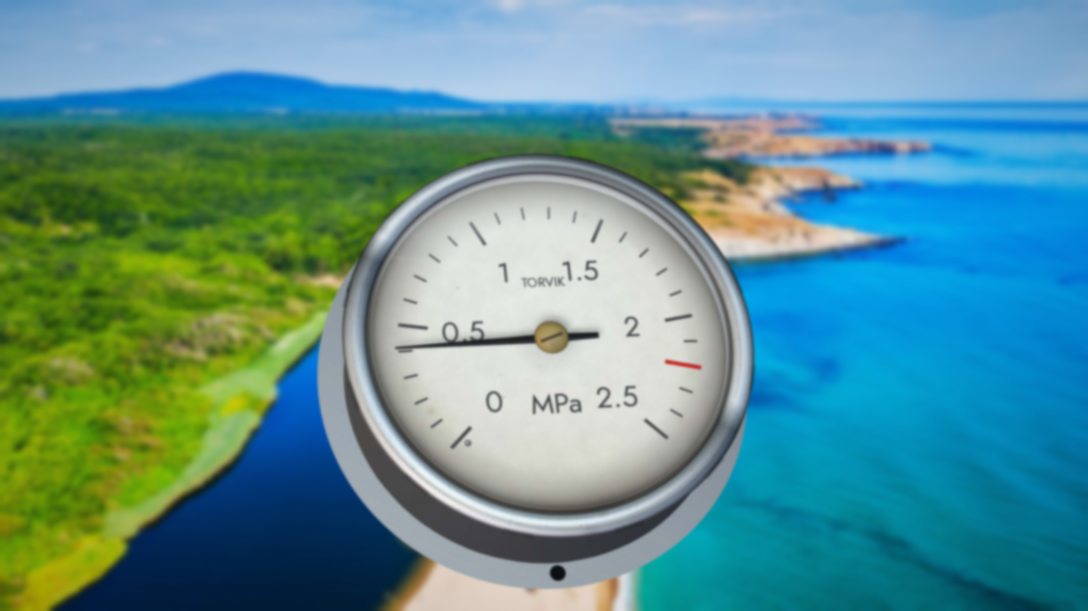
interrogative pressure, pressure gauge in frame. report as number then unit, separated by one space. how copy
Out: 0.4 MPa
